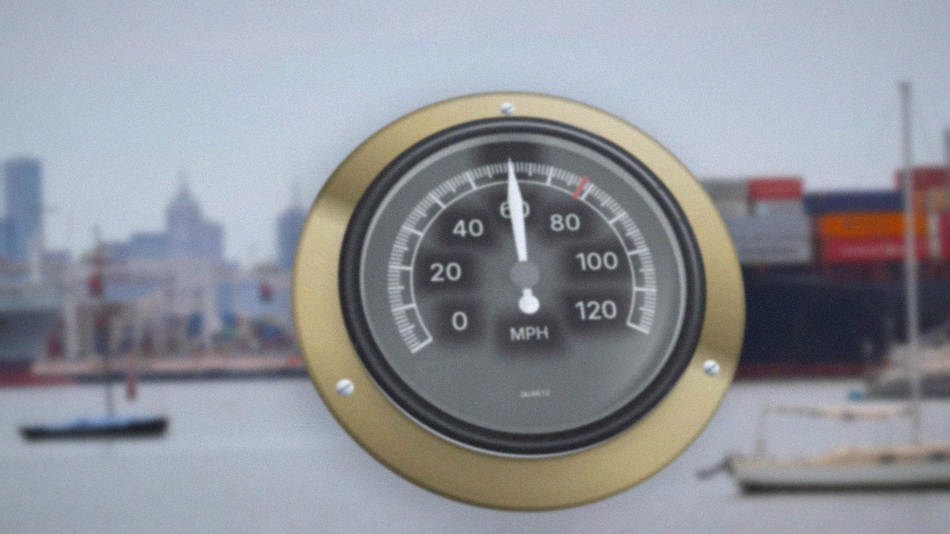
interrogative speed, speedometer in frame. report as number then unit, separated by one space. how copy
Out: 60 mph
